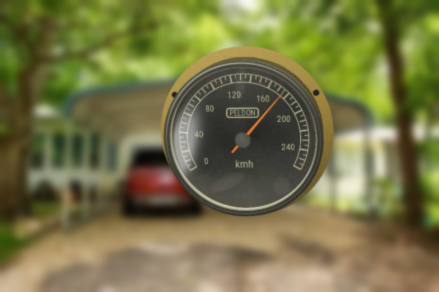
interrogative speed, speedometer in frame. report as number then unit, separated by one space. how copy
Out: 175 km/h
